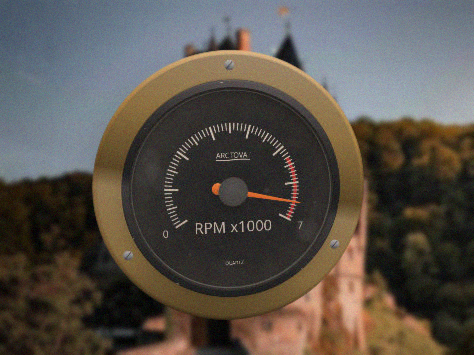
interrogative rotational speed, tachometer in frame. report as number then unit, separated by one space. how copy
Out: 6500 rpm
